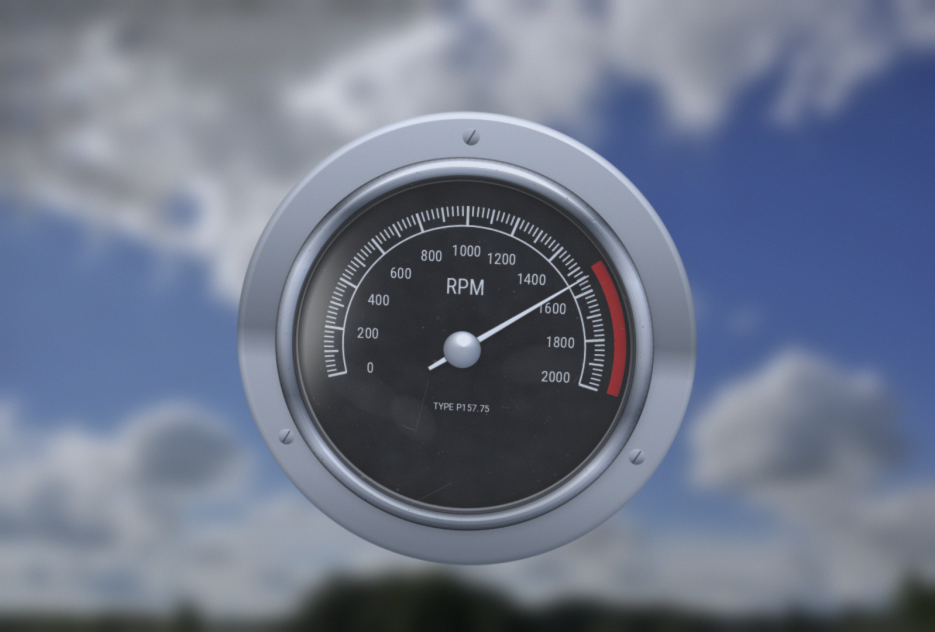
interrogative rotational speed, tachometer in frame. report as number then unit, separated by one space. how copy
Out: 1540 rpm
